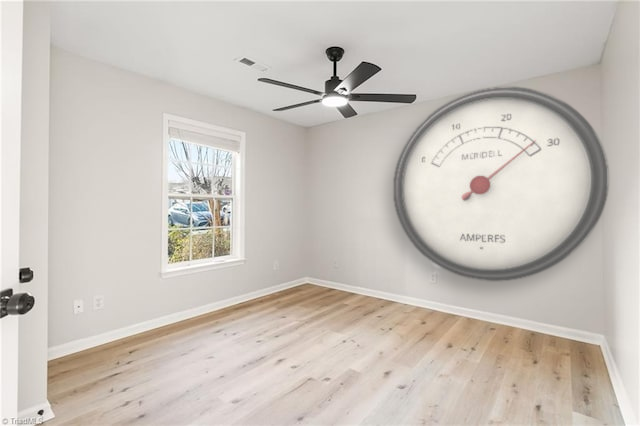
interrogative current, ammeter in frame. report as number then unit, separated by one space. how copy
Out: 28 A
